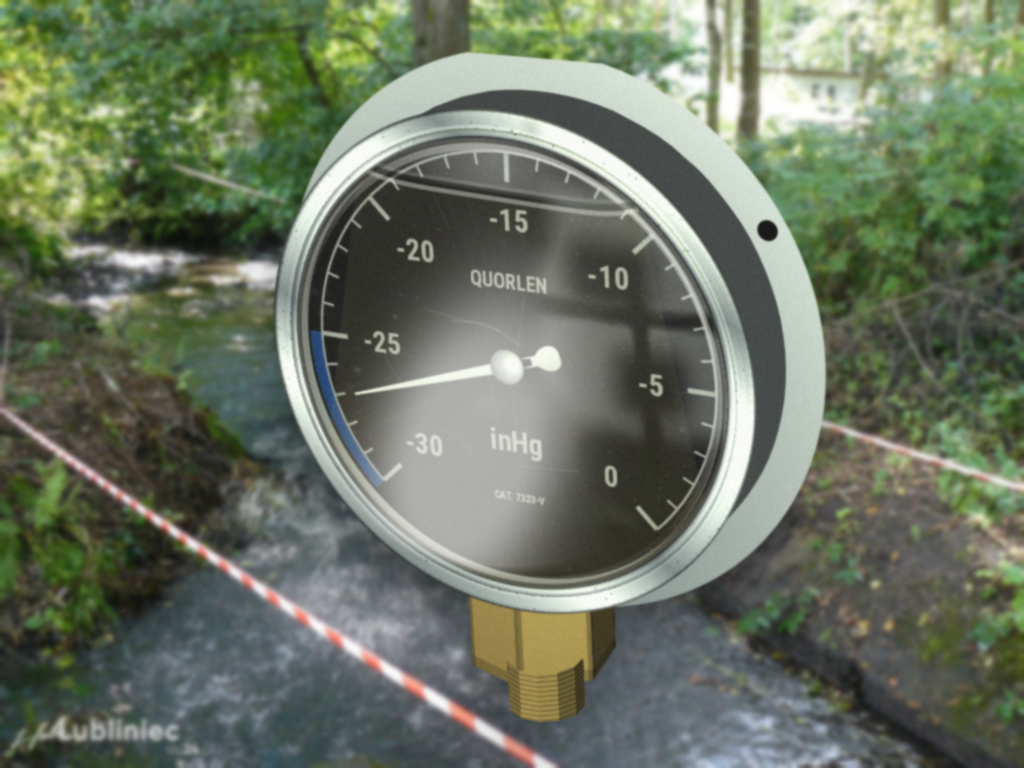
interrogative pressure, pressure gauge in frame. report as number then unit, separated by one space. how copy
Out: -27 inHg
